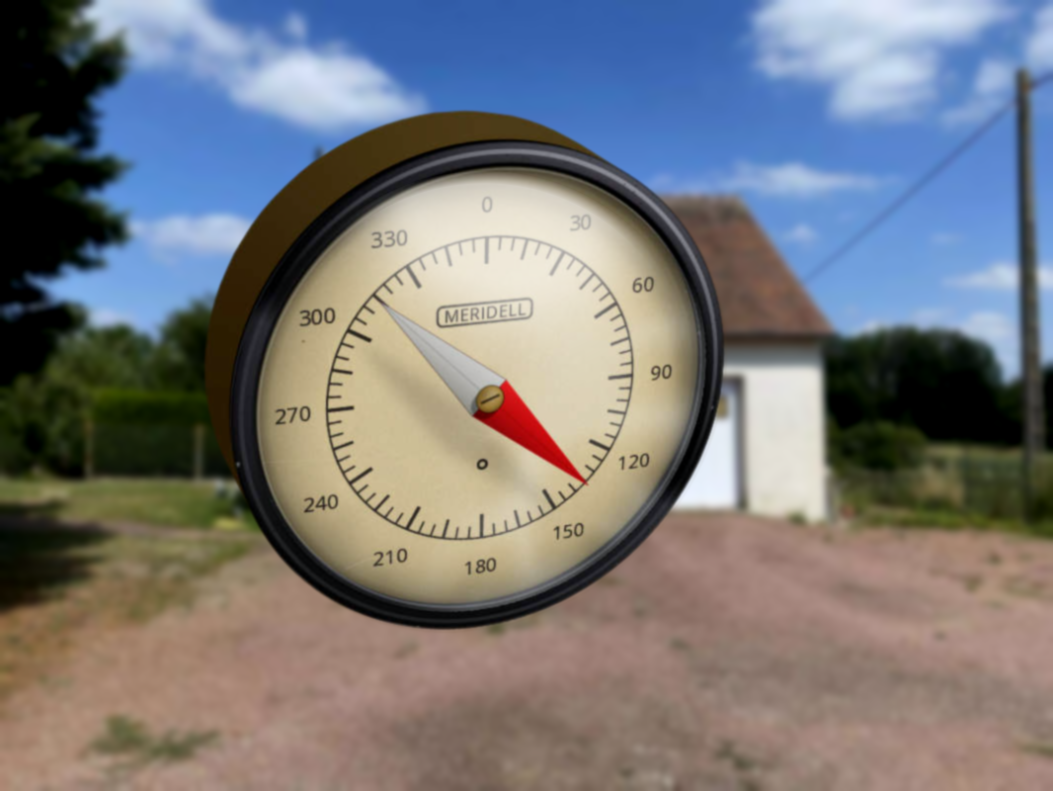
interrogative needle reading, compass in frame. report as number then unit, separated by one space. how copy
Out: 135 °
